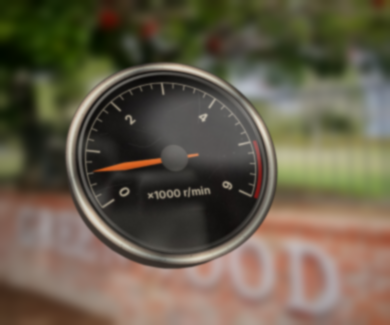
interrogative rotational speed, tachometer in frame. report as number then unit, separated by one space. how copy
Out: 600 rpm
